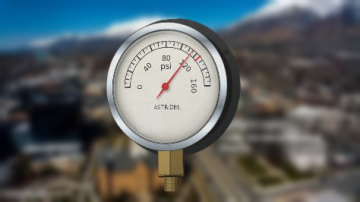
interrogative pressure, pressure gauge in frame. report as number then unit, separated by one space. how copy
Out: 115 psi
